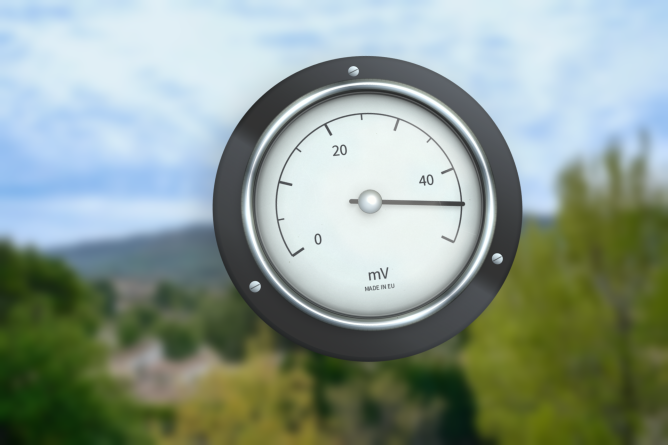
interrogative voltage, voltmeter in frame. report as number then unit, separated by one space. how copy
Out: 45 mV
